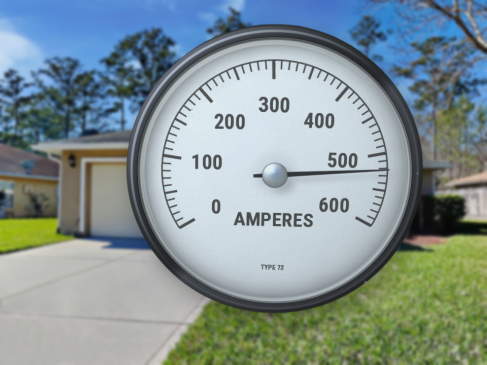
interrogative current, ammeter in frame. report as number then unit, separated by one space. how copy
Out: 520 A
